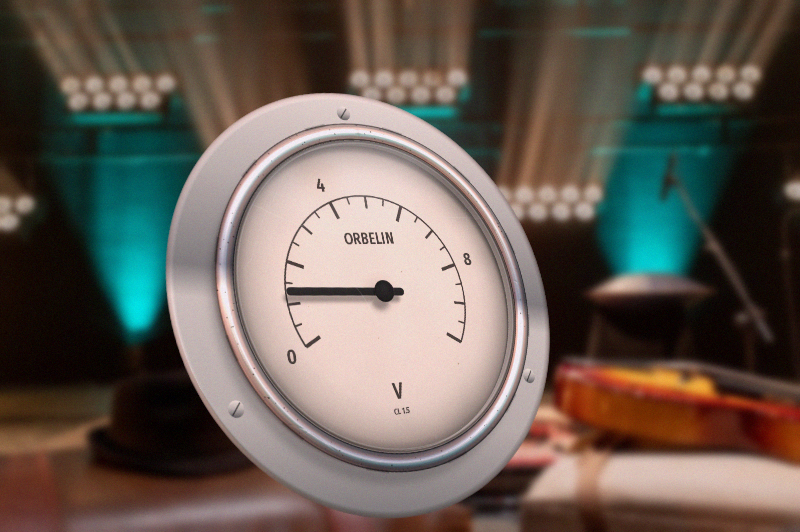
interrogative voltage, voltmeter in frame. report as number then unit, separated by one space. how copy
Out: 1.25 V
